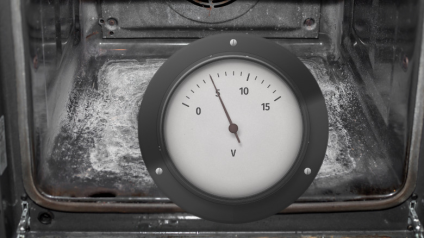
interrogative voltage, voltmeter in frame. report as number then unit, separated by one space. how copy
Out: 5 V
